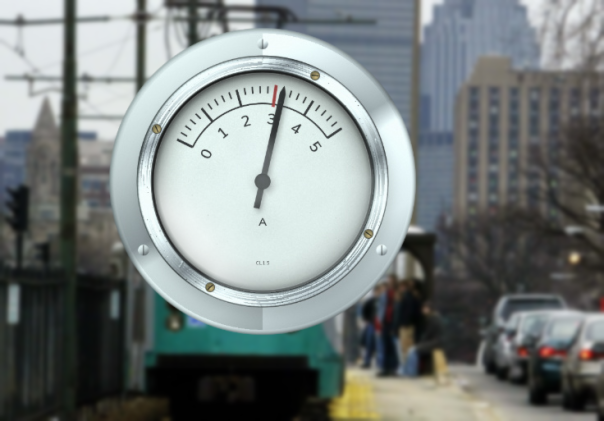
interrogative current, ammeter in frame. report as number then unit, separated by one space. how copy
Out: 3.2 A
